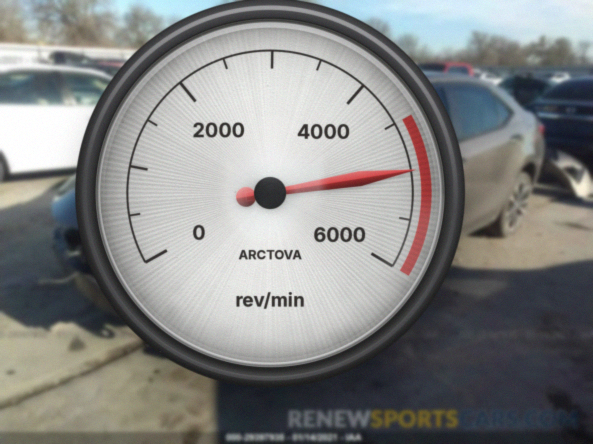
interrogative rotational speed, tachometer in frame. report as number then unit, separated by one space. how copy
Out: 5000 rpm
